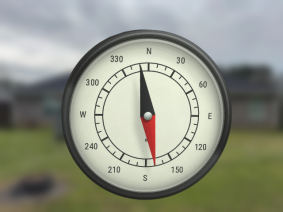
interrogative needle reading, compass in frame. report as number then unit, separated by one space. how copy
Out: 170 °
